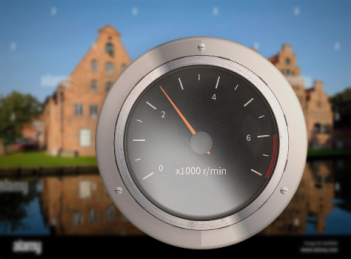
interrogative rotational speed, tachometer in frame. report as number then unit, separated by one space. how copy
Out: 2500 rpm
